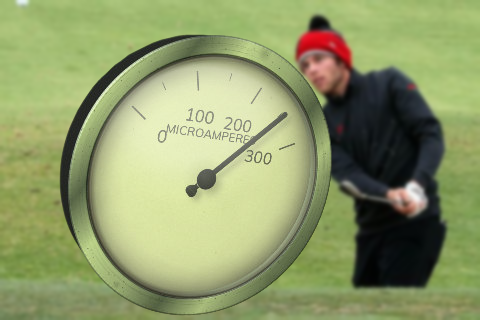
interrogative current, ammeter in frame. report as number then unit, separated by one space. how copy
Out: 250 µA
